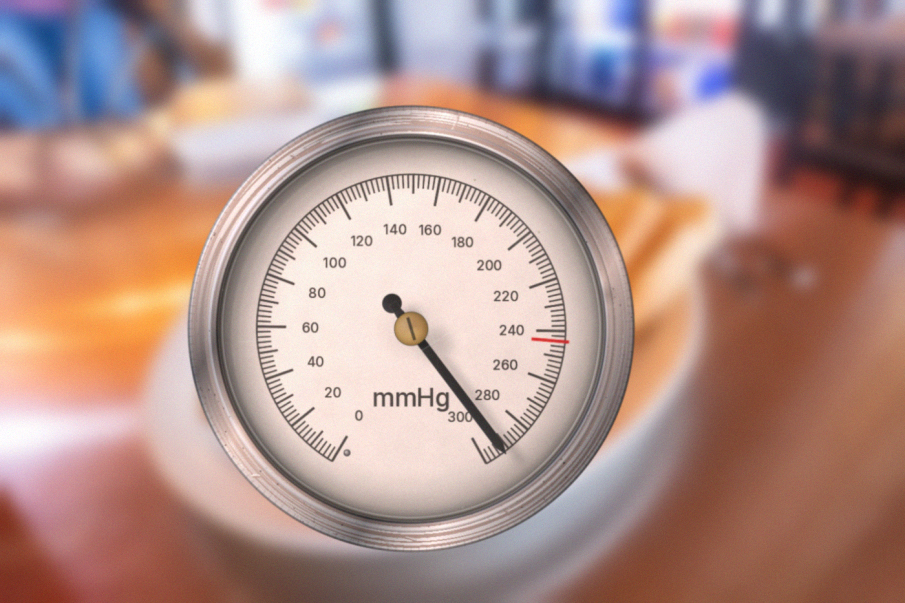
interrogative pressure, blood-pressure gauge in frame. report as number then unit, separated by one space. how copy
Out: 292 mmHg
